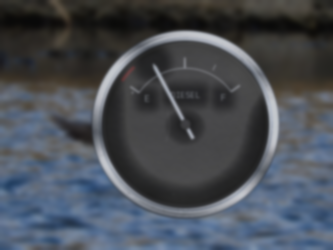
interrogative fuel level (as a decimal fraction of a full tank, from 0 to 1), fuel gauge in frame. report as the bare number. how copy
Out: 0.25
